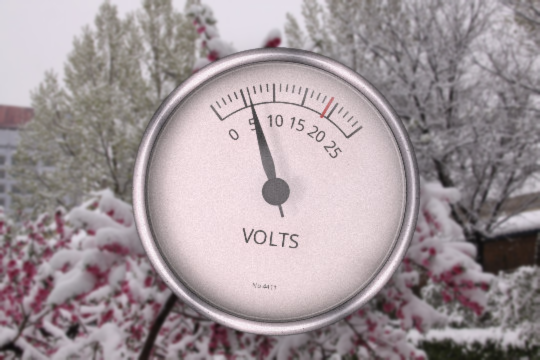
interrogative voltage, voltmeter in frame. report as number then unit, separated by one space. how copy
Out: 6 V
